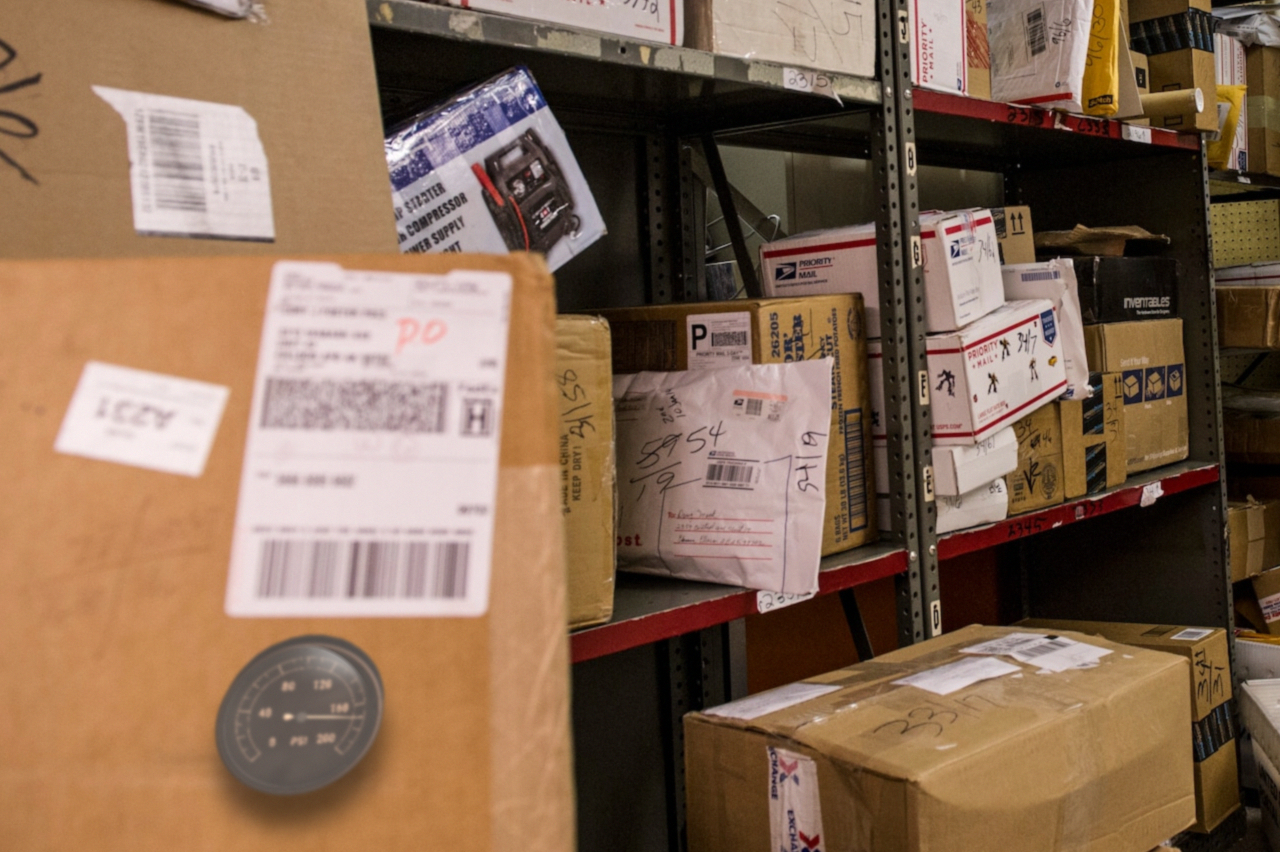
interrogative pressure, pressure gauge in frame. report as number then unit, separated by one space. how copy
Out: 170 psi
